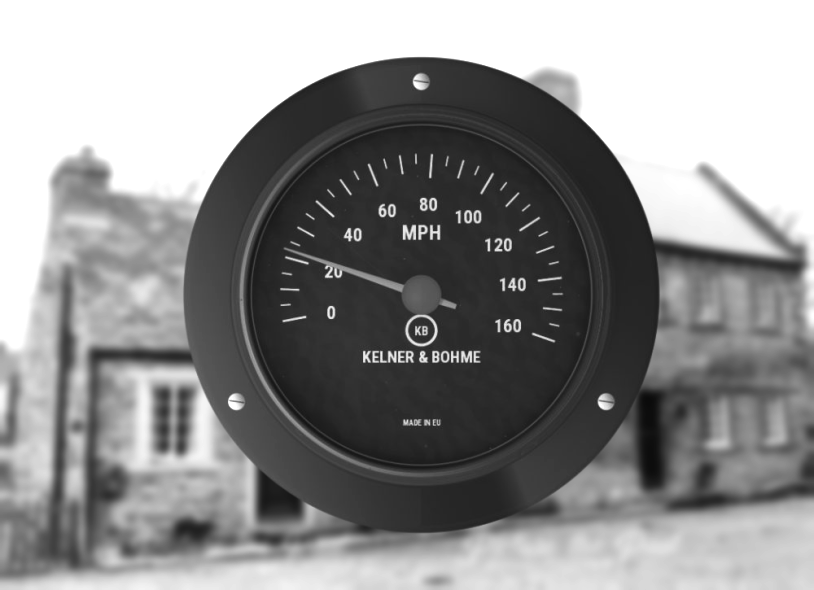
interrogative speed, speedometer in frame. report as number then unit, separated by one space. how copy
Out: 22.5 mph
